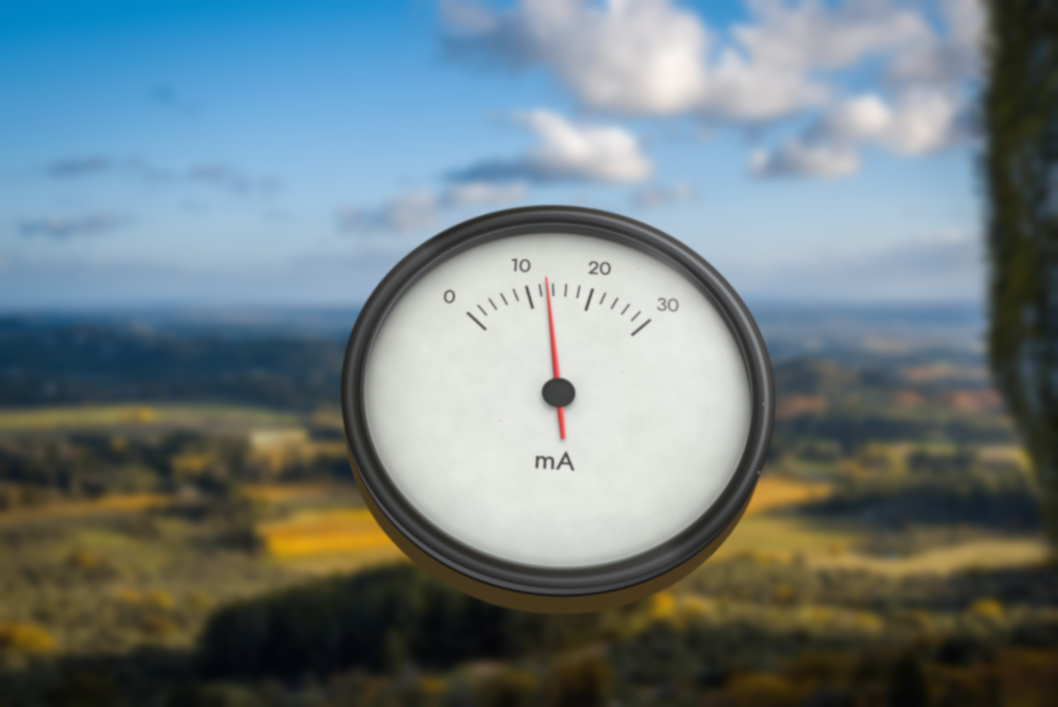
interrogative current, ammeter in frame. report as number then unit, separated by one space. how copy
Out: 13 mA
